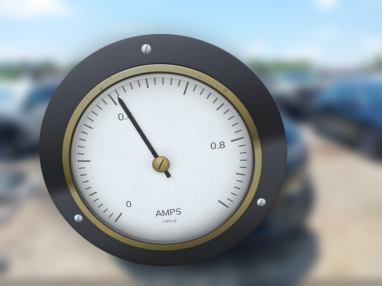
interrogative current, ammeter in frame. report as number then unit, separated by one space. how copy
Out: 0.42 A
